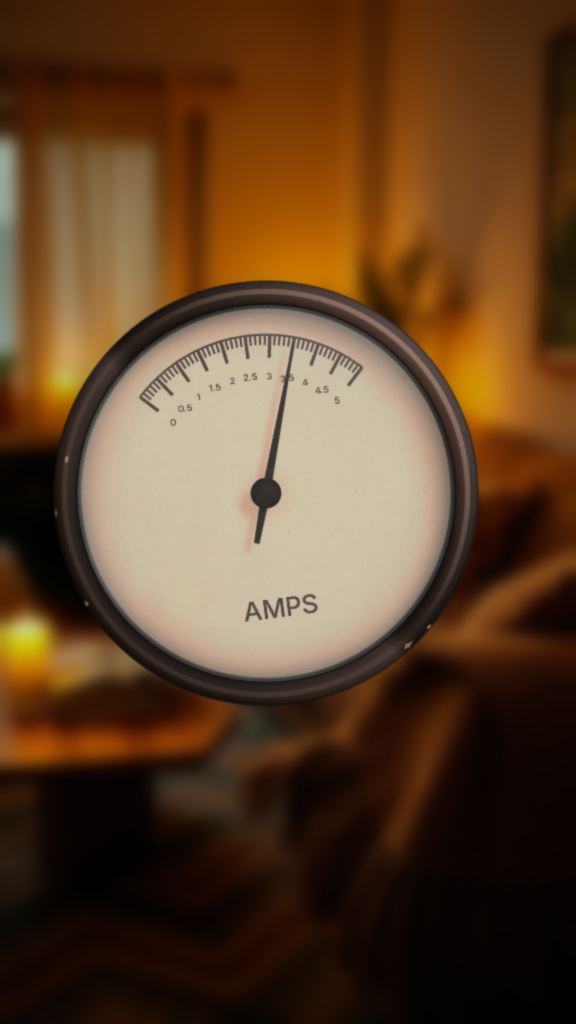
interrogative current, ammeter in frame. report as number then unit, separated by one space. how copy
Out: 3.5 A
